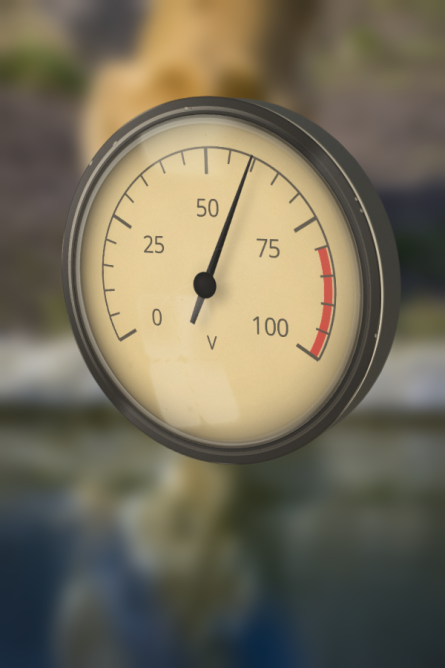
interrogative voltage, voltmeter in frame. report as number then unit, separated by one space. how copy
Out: 60 V
